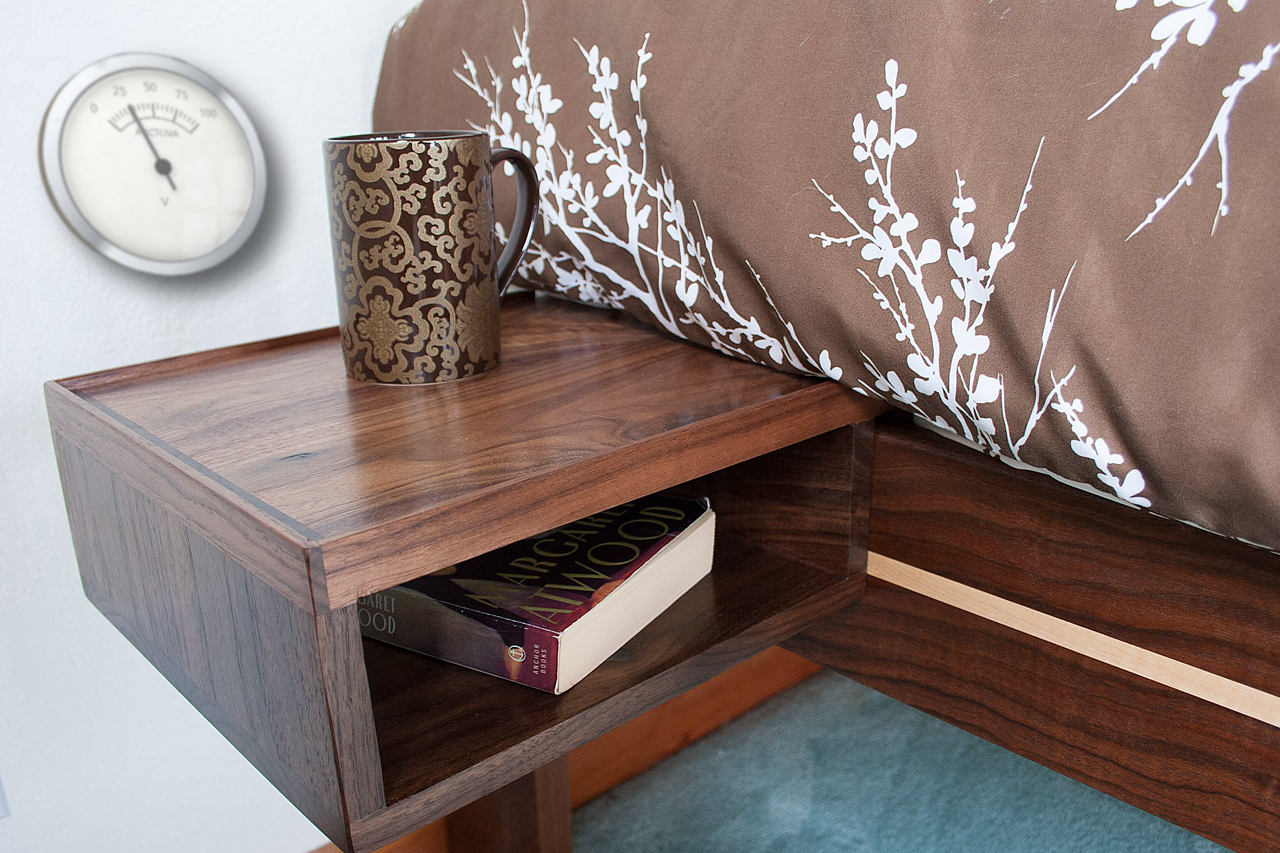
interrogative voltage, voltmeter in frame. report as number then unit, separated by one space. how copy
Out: 25 V
